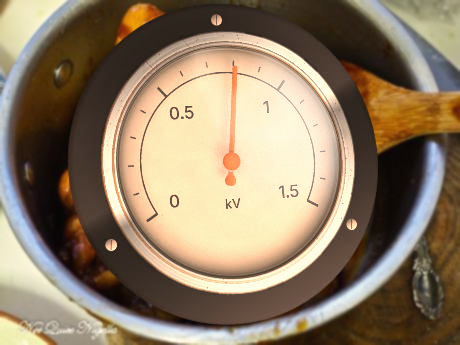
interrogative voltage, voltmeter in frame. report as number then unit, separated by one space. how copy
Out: 0.8 kV
